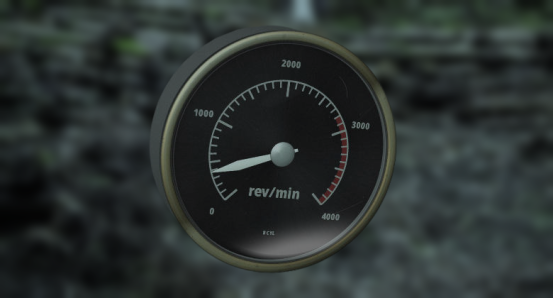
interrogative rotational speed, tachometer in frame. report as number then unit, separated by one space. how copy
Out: 400 rpm
